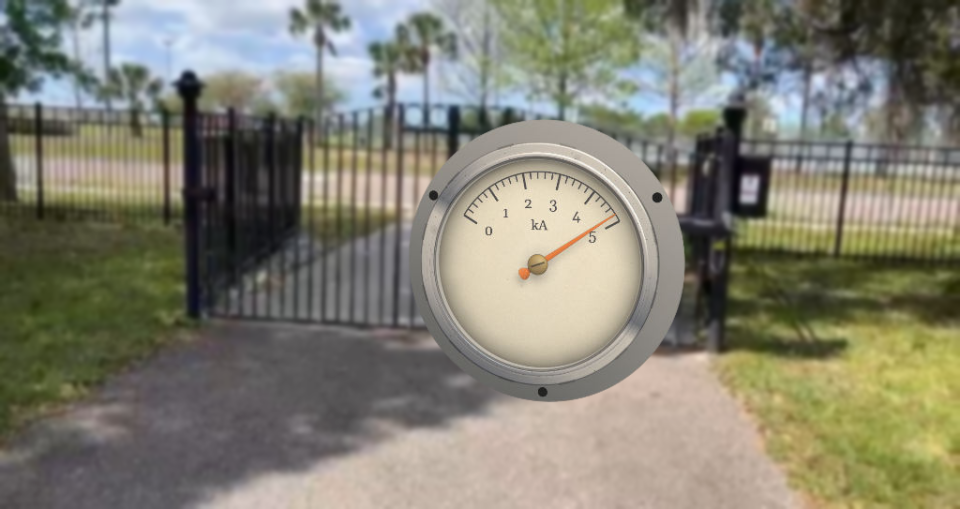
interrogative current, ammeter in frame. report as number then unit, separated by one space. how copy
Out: 4.8 kA
